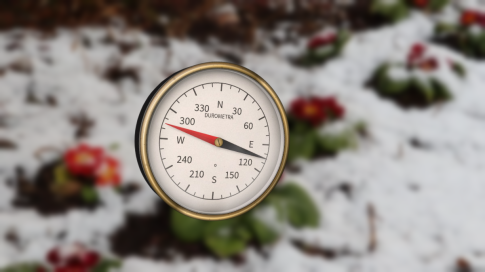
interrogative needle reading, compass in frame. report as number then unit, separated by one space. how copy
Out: 285 °
